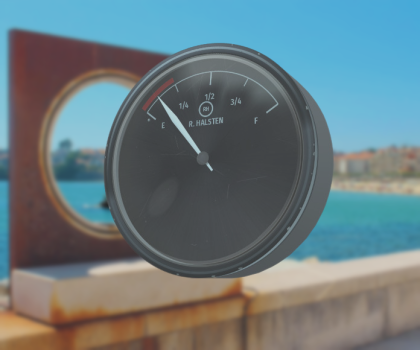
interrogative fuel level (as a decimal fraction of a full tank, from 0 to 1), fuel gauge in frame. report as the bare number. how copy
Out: 0.125
